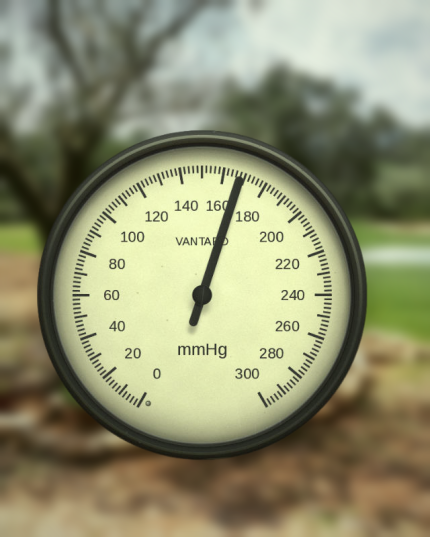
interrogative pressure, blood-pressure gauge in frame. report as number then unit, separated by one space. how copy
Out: 168 mmHg
